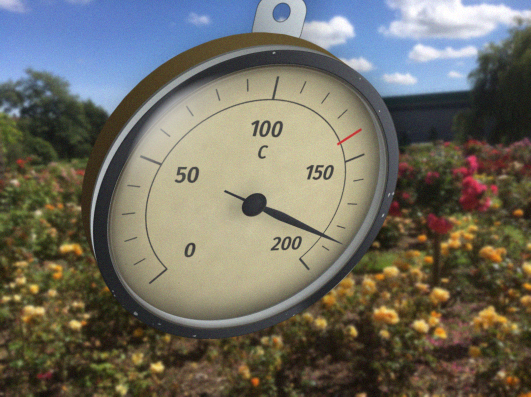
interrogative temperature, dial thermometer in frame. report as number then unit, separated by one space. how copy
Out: 185 °C
